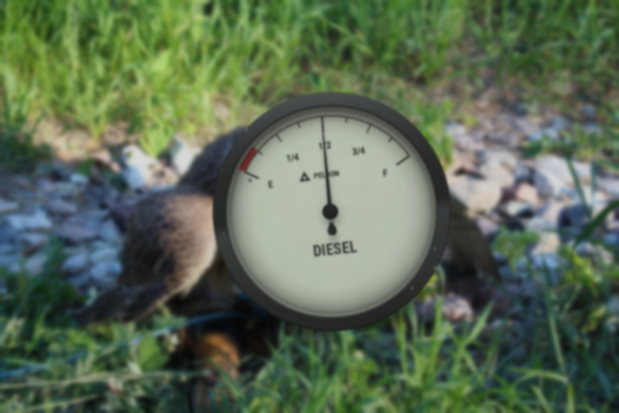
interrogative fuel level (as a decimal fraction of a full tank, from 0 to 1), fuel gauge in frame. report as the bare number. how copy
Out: 0.5
